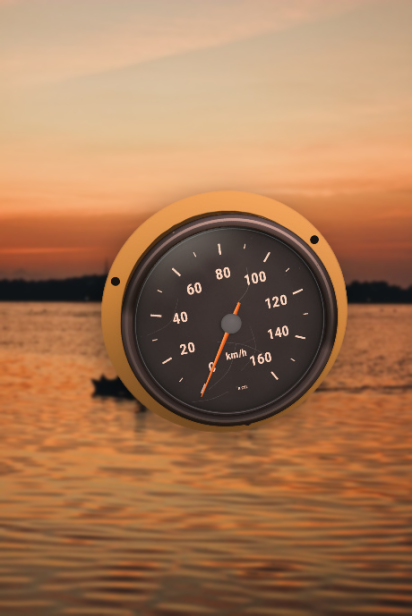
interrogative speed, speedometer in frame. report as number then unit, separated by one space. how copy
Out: 0 km/h
